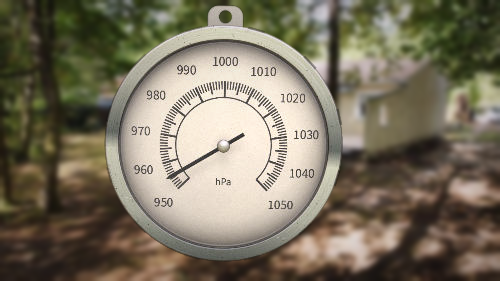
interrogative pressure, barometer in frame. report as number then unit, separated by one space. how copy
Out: 955 hPa
